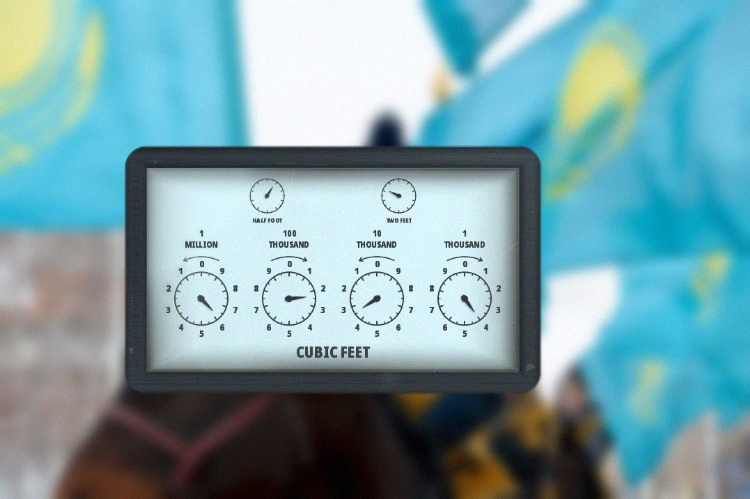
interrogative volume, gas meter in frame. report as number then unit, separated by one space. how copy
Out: 623400 ft³
